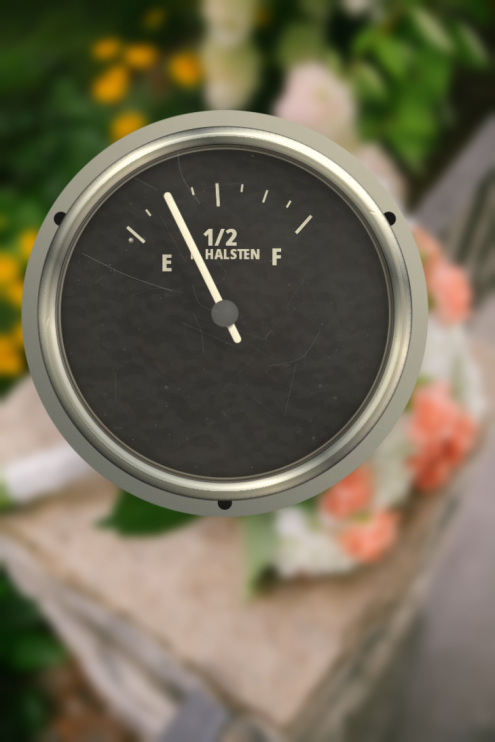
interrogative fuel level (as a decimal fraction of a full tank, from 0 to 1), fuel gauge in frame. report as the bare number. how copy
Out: 0.25
